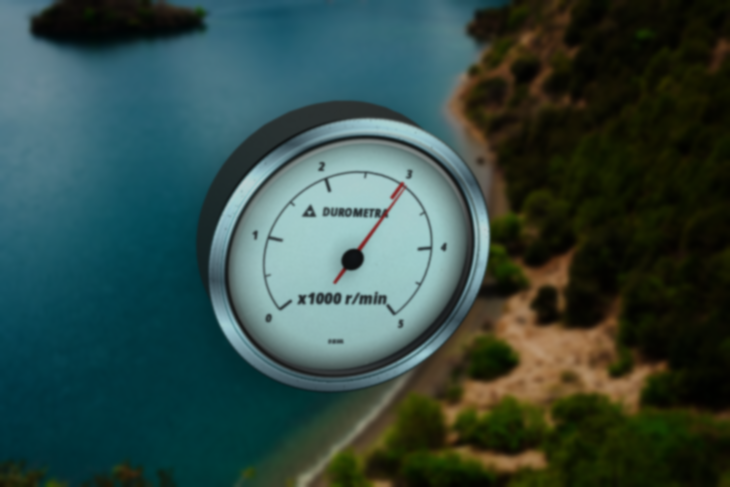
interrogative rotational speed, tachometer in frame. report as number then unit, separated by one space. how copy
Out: 3000 rpm
